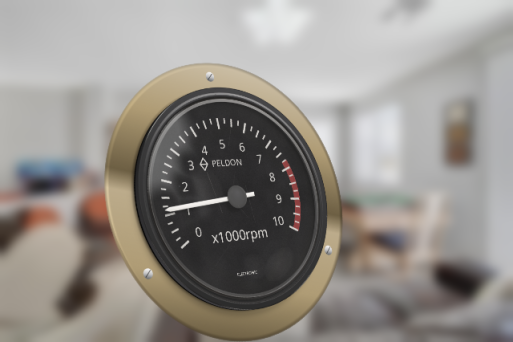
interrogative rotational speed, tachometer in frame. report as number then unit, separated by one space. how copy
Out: 1125 rpm
